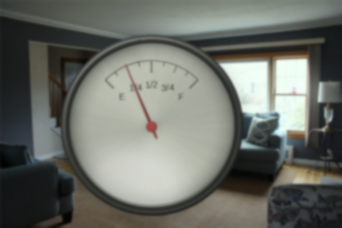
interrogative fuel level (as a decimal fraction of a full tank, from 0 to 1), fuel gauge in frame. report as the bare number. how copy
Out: 0.25
